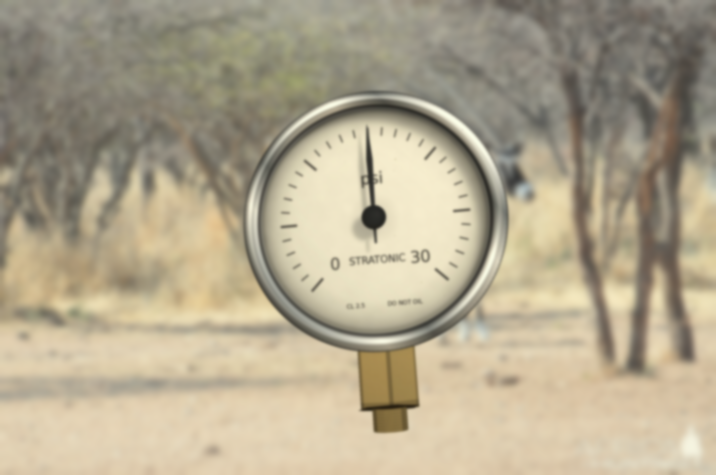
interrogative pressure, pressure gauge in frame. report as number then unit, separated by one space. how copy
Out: 15 psi
